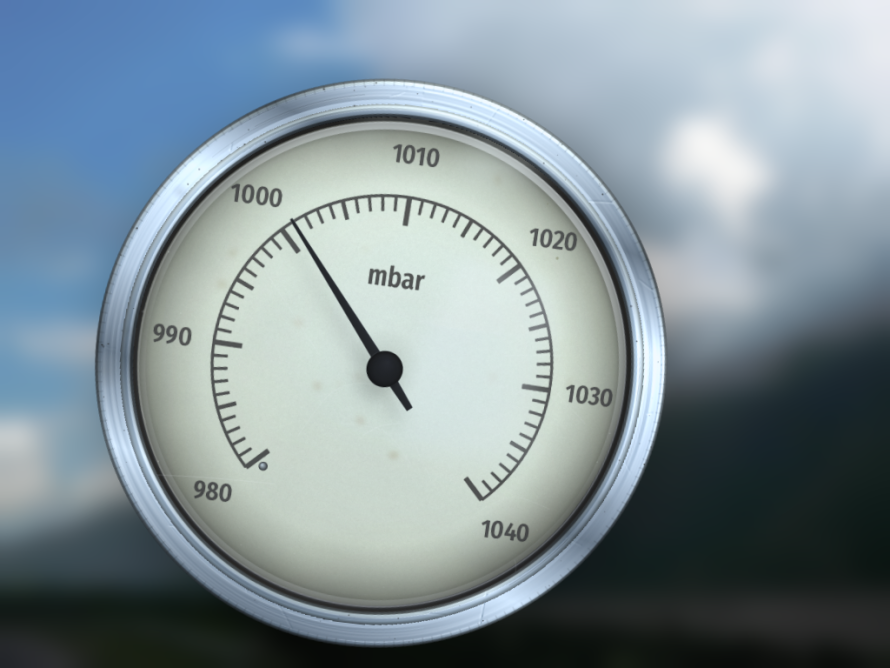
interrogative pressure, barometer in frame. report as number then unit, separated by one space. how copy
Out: 1001 mbar
